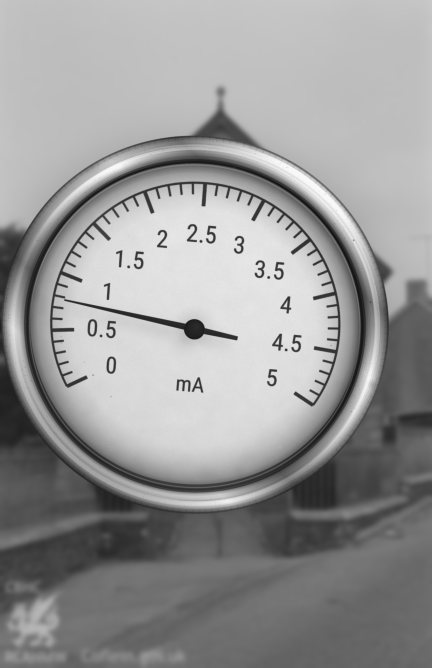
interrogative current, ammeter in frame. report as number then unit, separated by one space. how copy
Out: 0.8 mA
